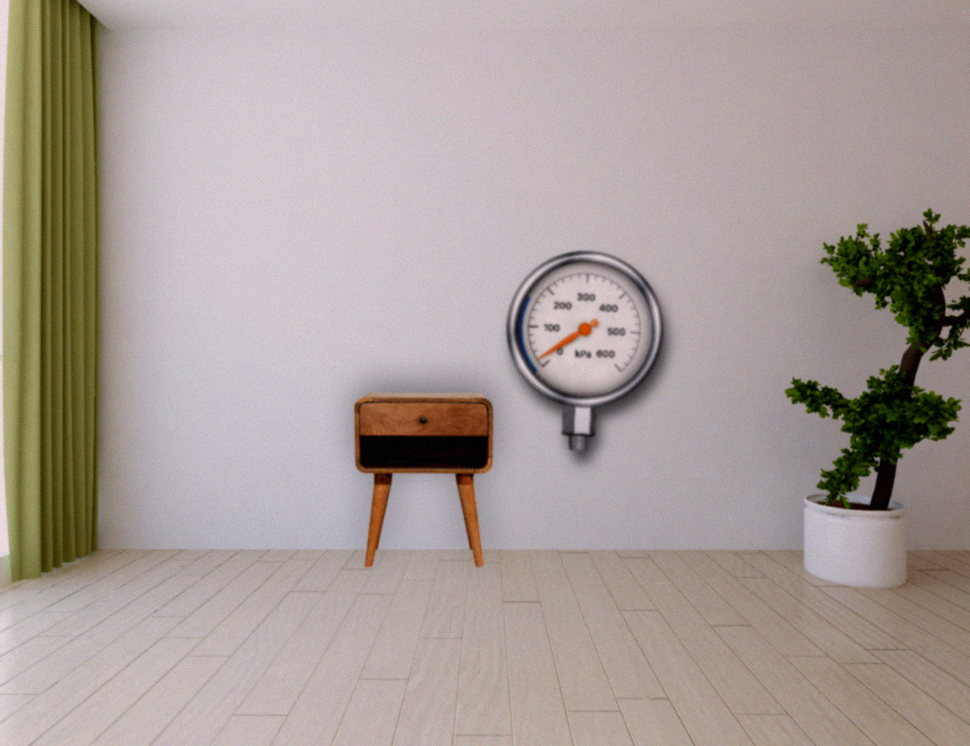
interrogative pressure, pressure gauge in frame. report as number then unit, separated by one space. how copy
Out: 20 kPa
